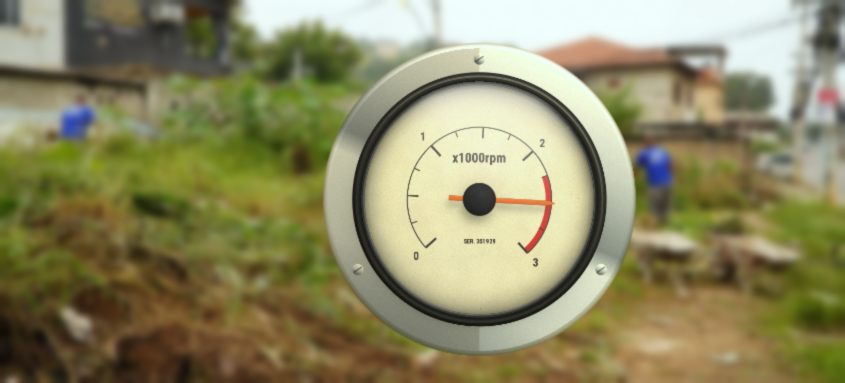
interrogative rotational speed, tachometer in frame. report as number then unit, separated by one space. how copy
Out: 2500 rpm
